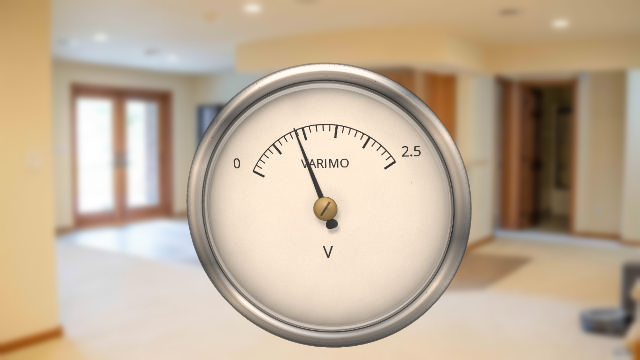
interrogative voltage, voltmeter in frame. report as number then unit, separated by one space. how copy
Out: 0.9 V
